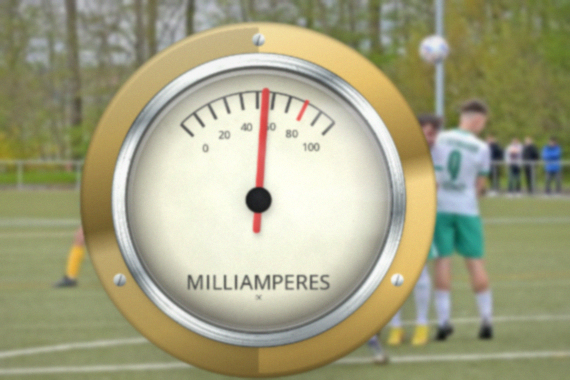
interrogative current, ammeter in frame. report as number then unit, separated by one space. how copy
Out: 55 mA
